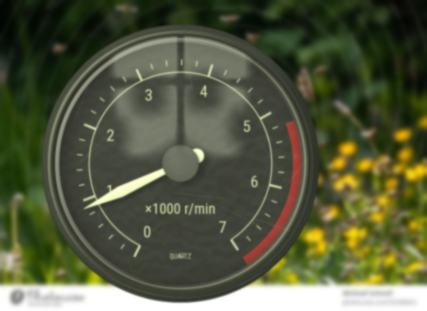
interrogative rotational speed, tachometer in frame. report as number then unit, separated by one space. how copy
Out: 900 rpm
